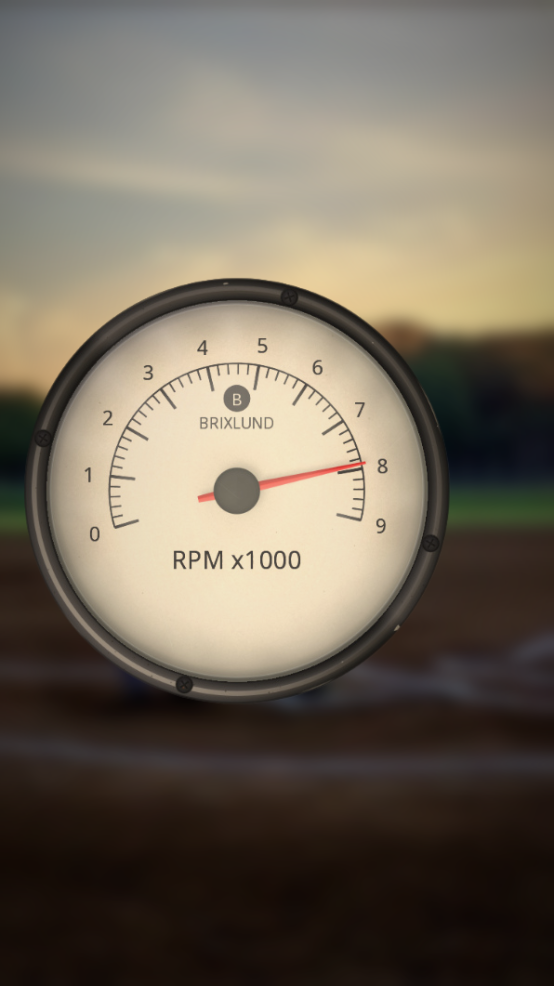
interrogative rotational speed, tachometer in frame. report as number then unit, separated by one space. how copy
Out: 7900 rpm
